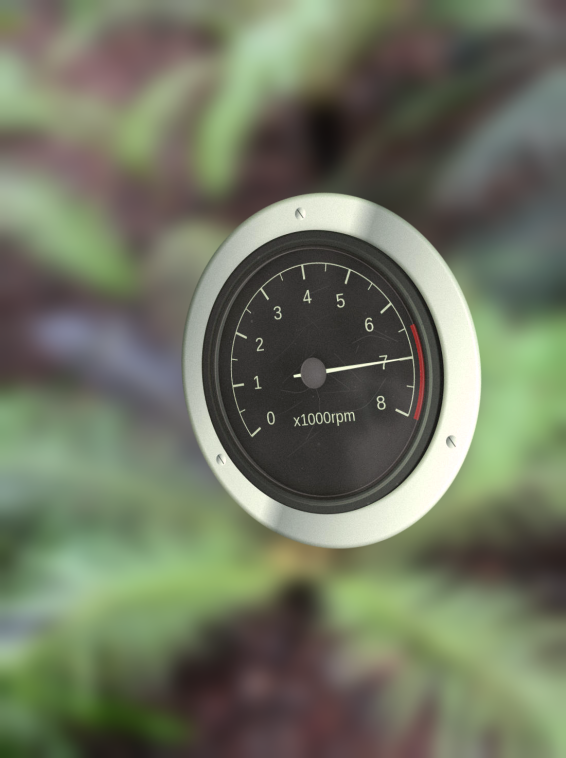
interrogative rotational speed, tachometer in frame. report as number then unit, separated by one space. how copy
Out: 7000 rpm
